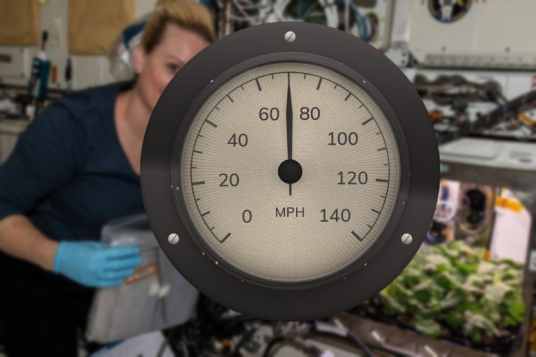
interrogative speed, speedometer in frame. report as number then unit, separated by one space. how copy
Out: 70 mph
